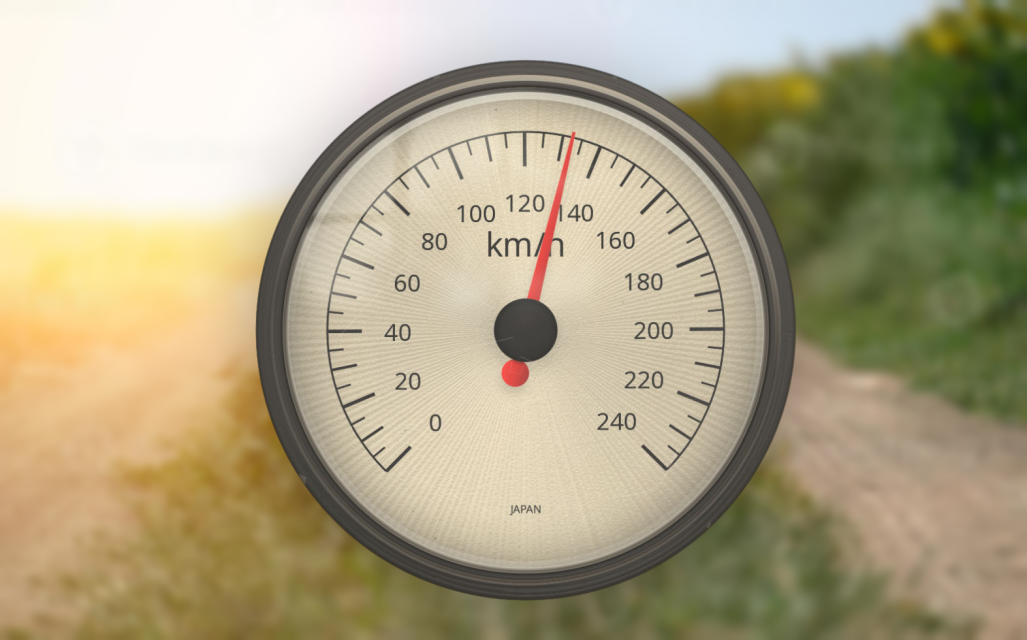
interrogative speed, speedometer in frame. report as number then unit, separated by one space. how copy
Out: 132.5 km/h
